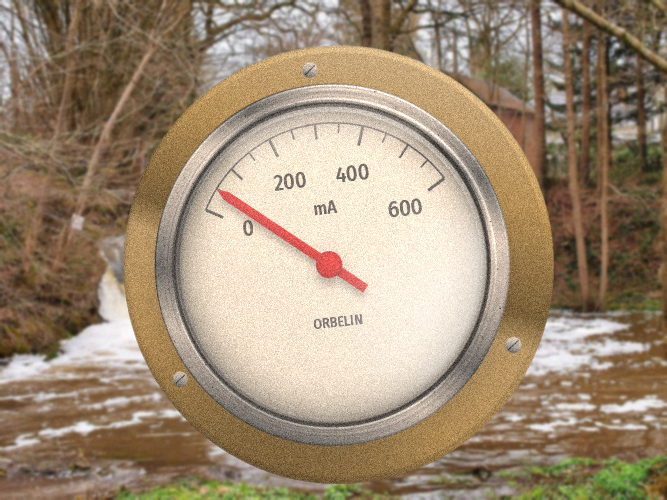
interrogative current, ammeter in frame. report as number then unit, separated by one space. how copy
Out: 50 mA
